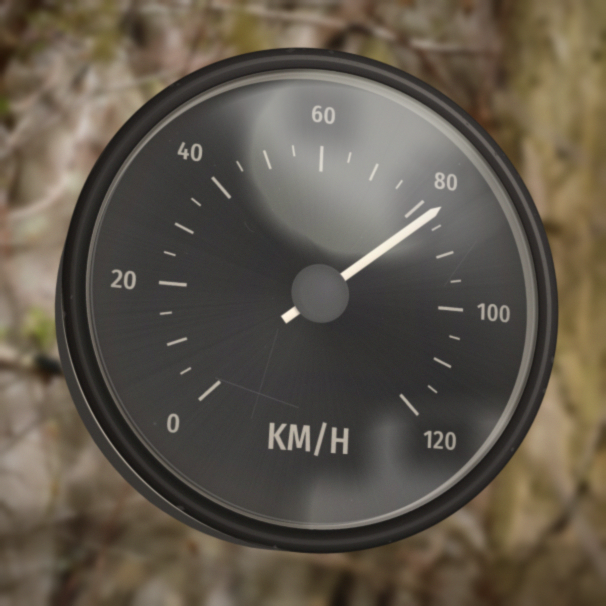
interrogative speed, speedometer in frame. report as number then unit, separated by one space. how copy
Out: 82.5 km/h
